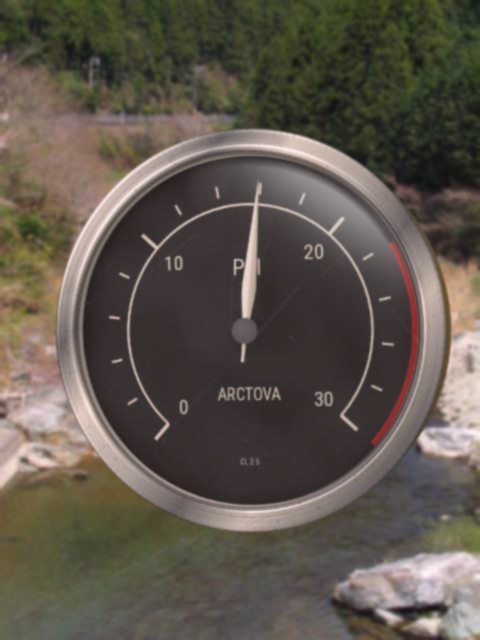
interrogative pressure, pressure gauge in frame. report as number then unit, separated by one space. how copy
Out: 16 psi
